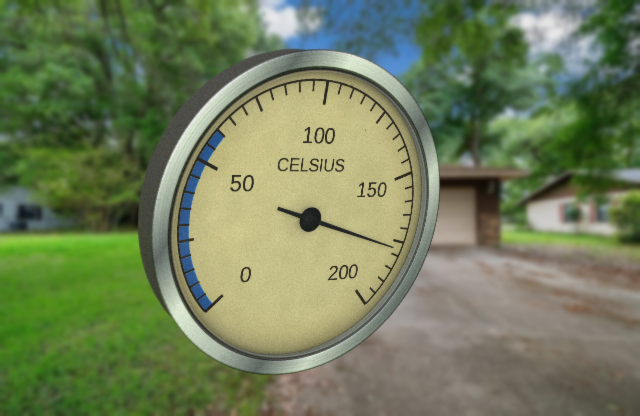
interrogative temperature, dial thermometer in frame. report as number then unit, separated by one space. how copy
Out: 177.5 °C
